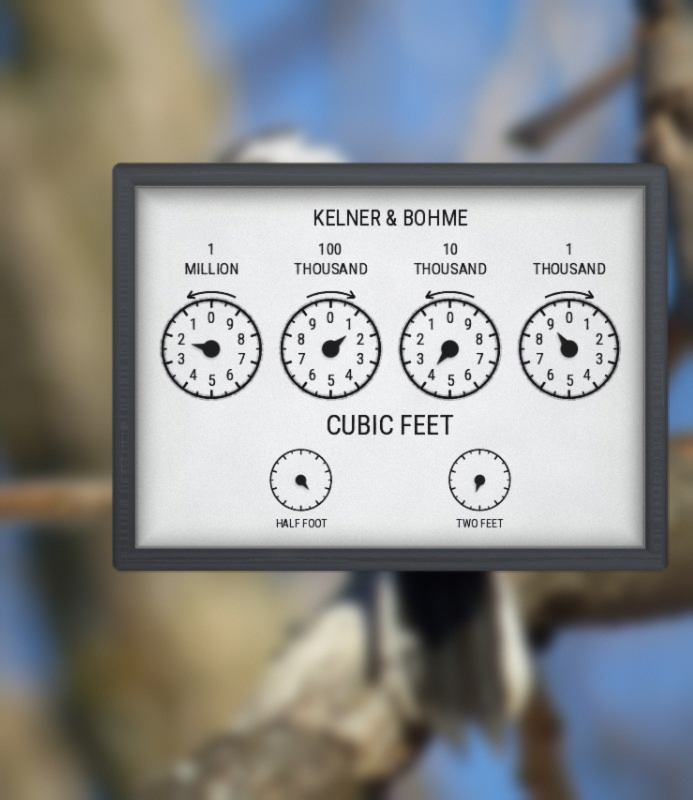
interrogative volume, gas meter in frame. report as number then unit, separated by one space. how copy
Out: 213900 ft³
